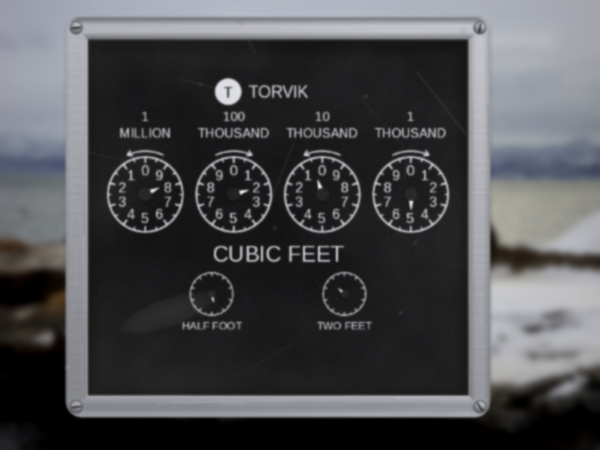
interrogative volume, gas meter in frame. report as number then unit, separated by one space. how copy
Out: 820500 ft³
